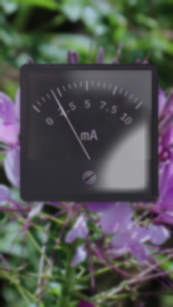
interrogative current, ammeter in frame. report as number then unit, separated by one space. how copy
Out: 2 mA
